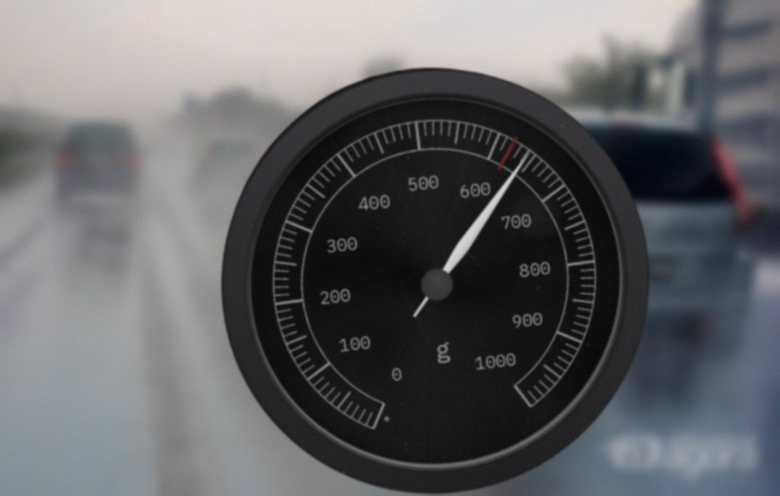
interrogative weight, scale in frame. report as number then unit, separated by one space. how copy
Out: 640 g
